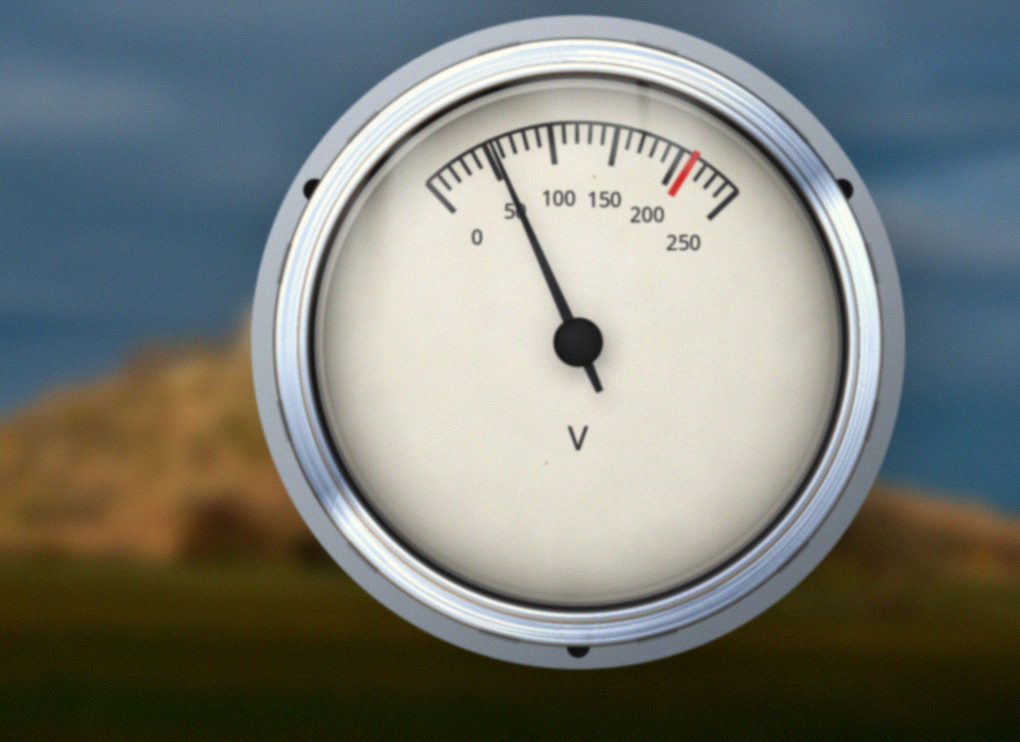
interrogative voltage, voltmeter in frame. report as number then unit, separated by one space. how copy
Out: 55 V
